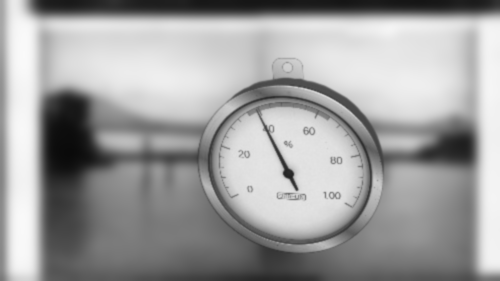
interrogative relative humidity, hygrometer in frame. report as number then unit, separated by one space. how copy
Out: 40 %
